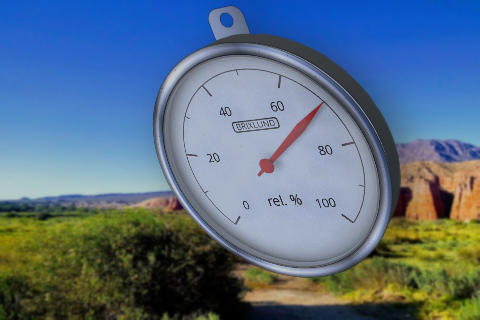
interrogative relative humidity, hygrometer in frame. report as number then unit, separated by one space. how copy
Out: 70 %
